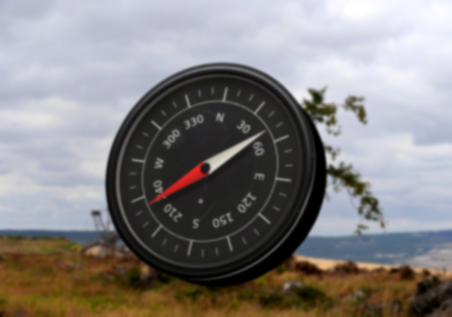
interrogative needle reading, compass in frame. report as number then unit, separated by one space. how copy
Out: 230 °
